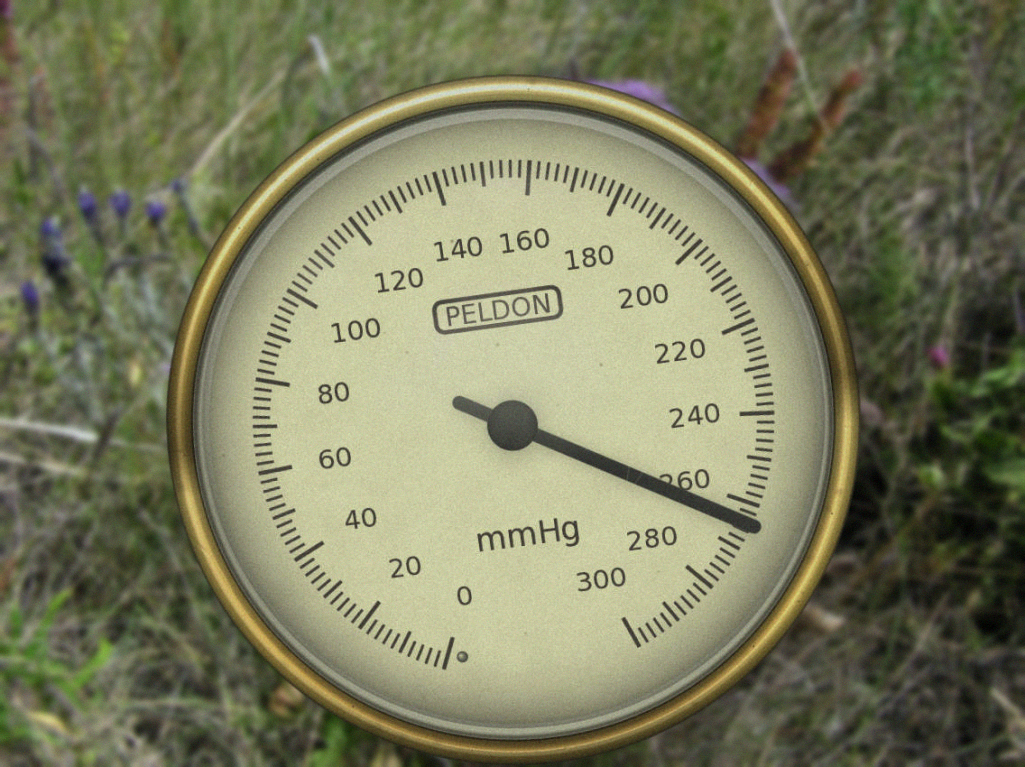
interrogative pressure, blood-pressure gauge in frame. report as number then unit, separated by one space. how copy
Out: 264 mmHg
